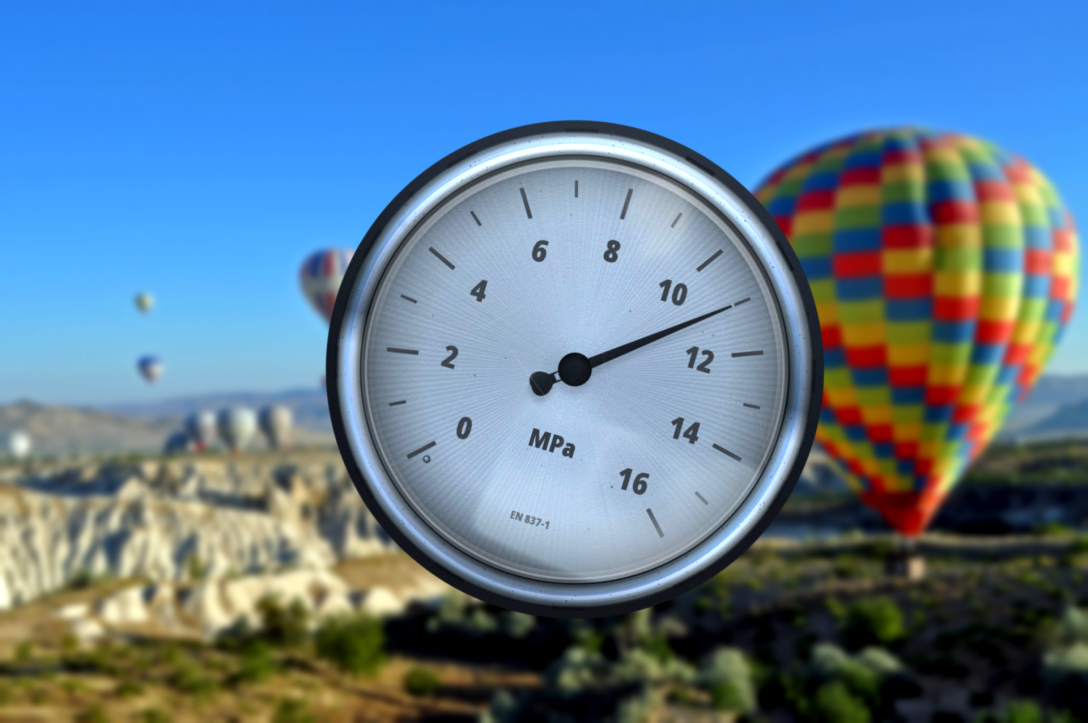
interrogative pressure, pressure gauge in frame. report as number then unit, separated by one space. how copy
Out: 11 MPa
